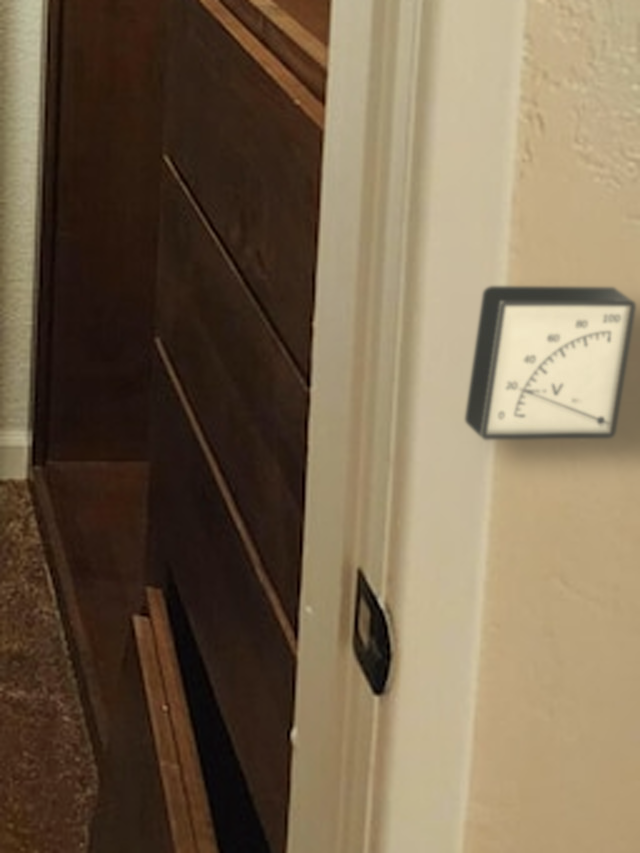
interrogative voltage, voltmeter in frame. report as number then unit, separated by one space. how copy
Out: 20 V
